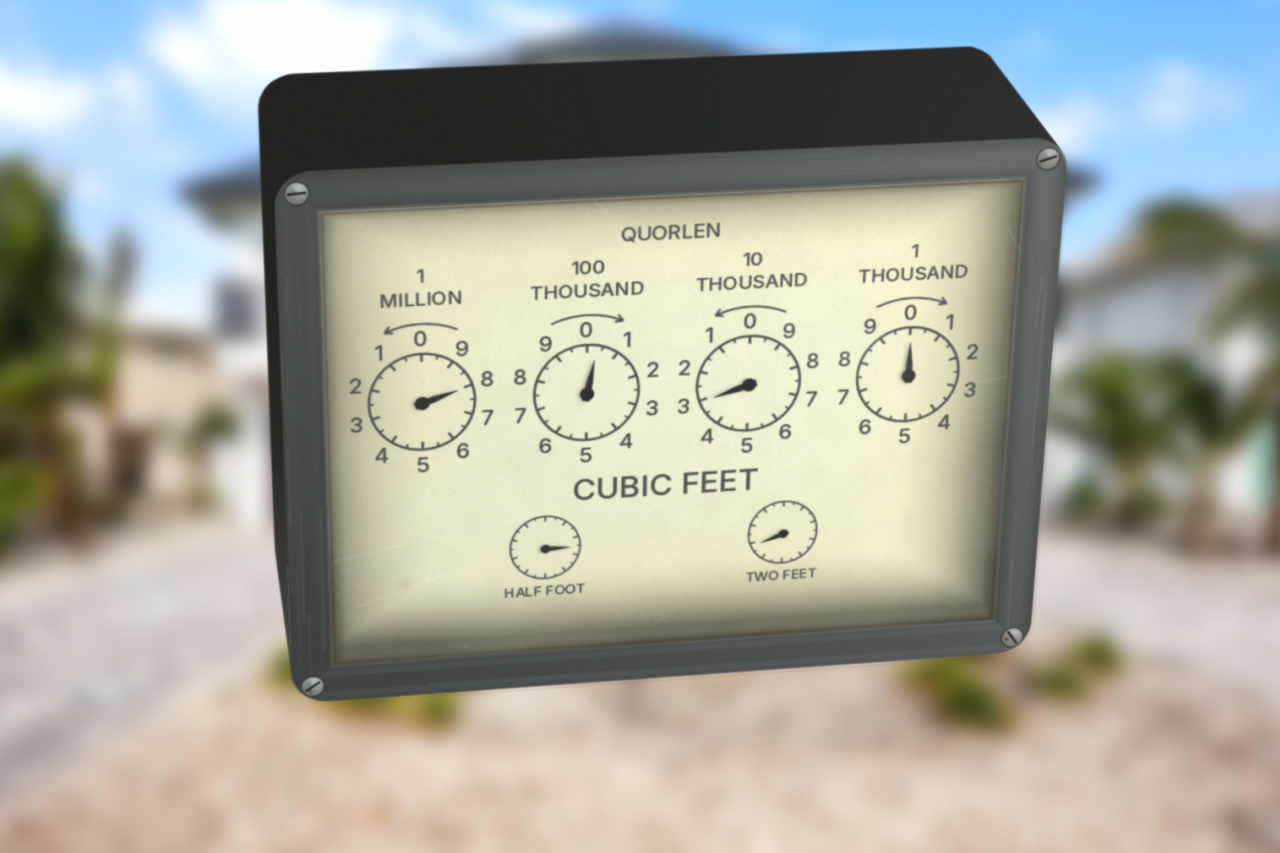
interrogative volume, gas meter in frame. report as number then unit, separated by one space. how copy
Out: 803000 ft³
